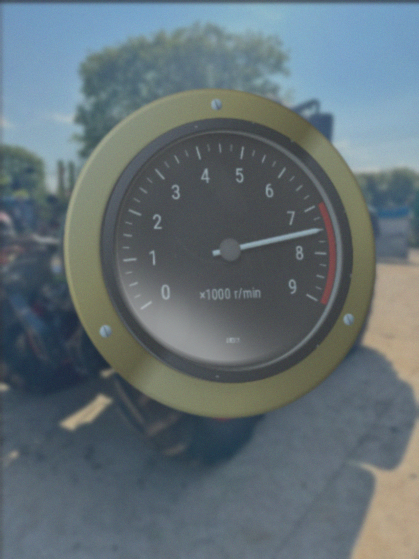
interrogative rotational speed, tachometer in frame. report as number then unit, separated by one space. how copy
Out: 7500 rpm
